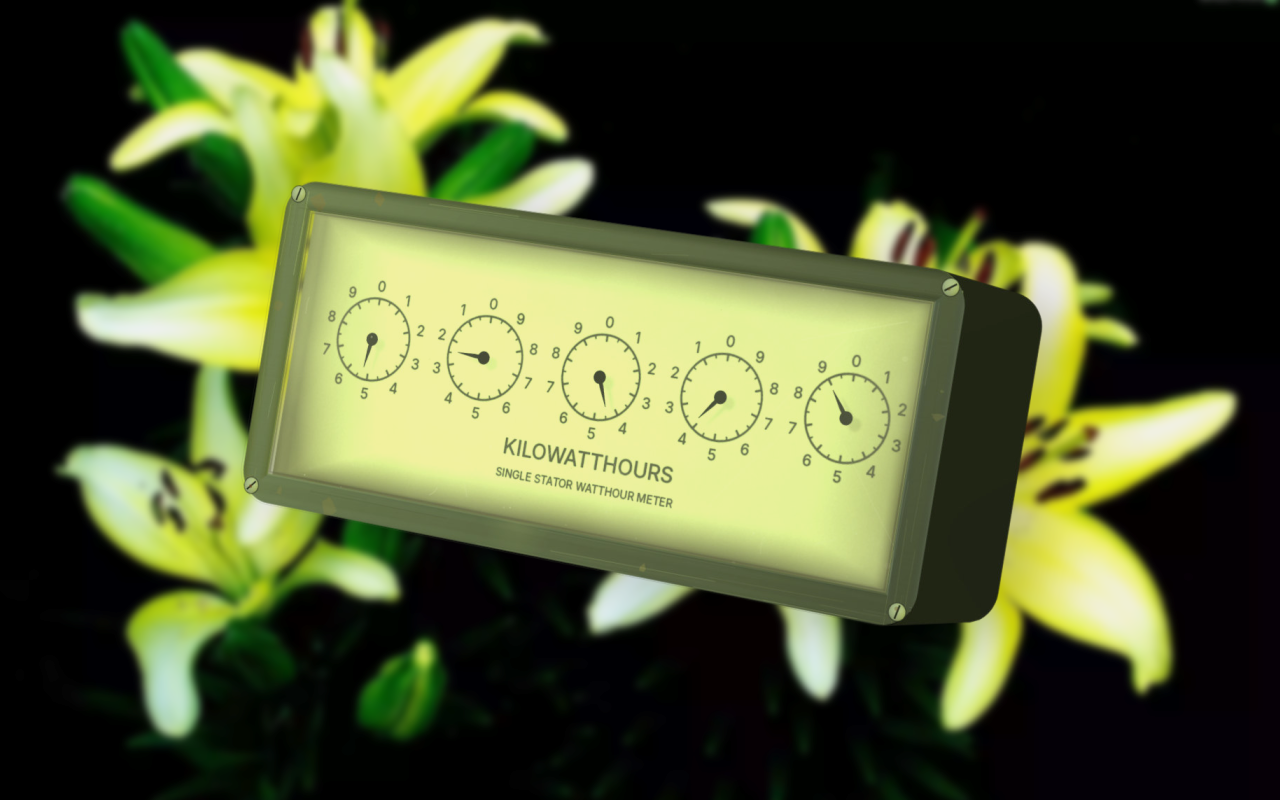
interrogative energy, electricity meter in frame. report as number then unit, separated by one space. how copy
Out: 52439 kWh
